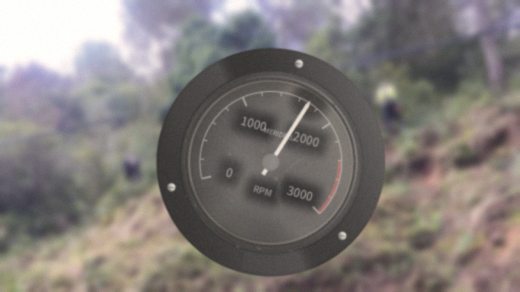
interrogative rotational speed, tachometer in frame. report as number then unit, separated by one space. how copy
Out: 1700 rpm
